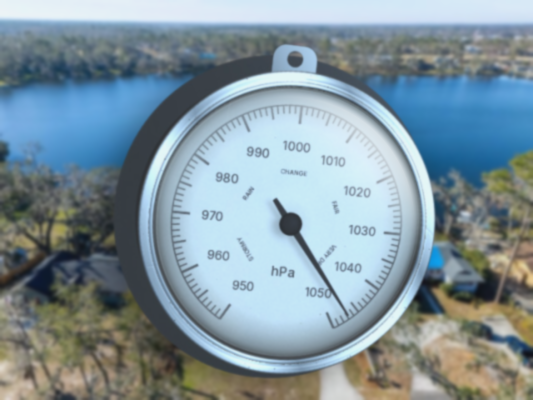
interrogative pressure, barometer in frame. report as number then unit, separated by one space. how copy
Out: 1047 hPa
